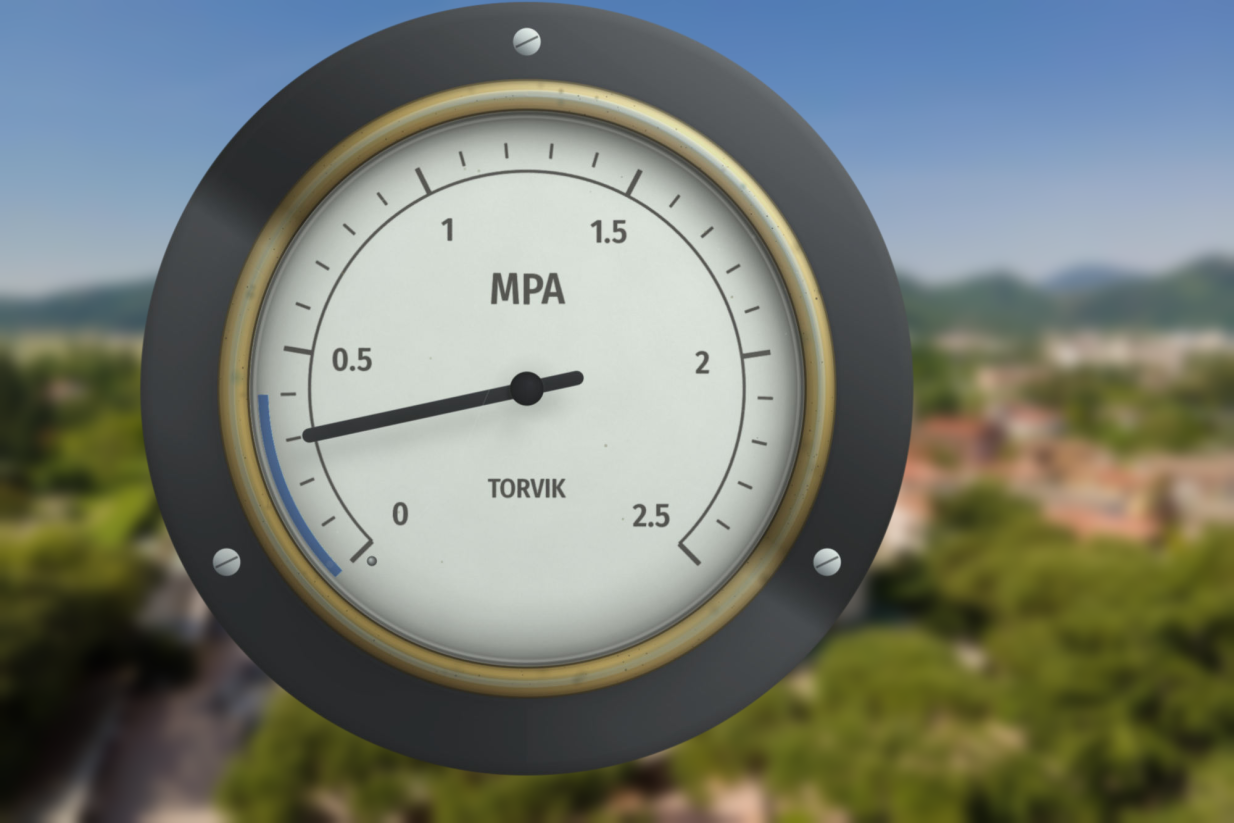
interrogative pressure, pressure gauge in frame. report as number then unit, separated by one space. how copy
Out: 0.3 MPa
